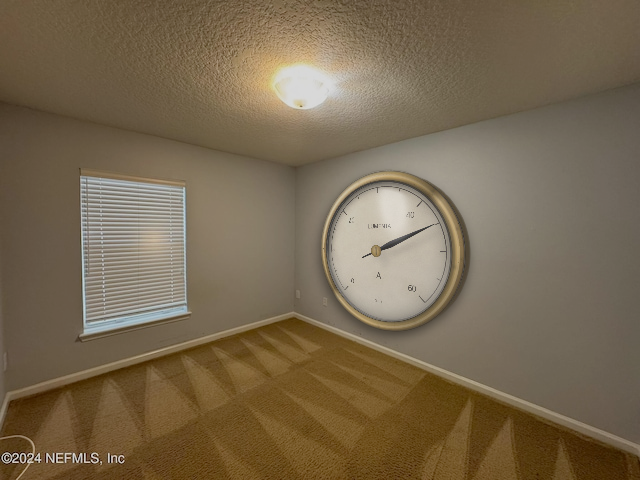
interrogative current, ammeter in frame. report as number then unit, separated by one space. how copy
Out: 45 A
